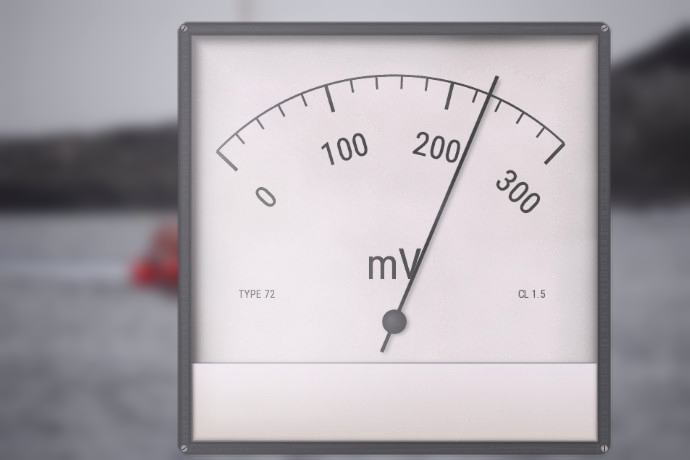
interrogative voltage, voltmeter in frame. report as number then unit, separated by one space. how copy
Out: 230 mV
